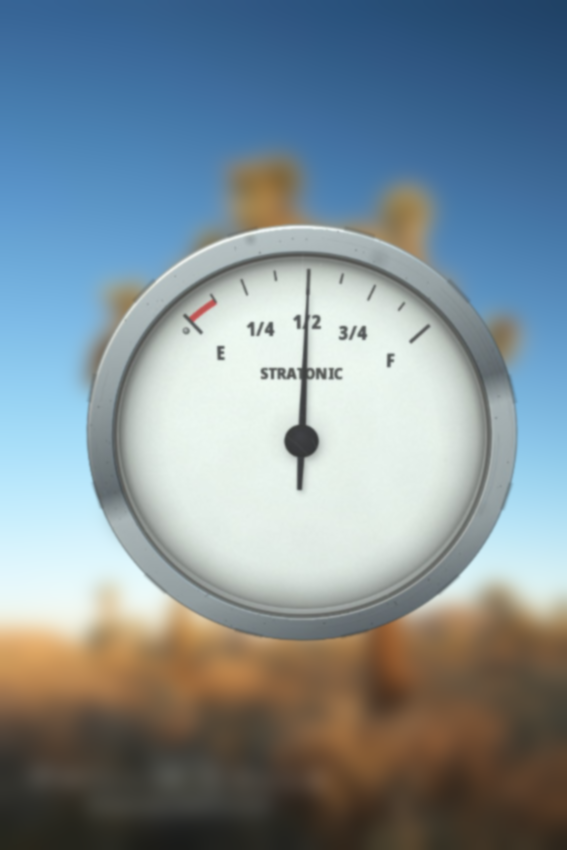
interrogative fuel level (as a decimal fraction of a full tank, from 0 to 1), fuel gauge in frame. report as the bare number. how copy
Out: 0.5
